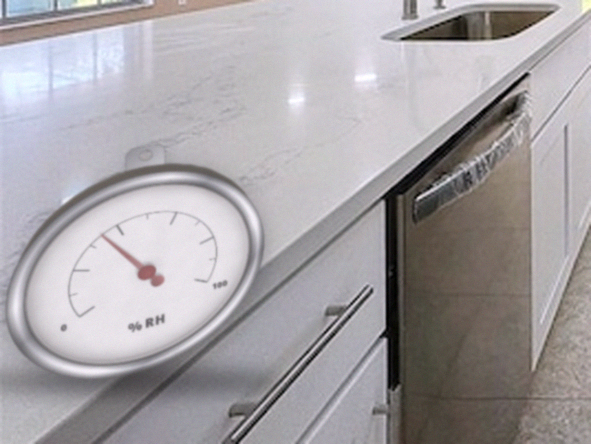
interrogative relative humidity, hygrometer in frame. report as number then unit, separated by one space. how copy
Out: 35 %
